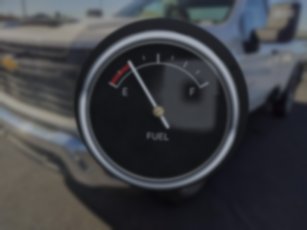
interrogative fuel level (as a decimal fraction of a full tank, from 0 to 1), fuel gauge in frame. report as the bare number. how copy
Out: 0.25
